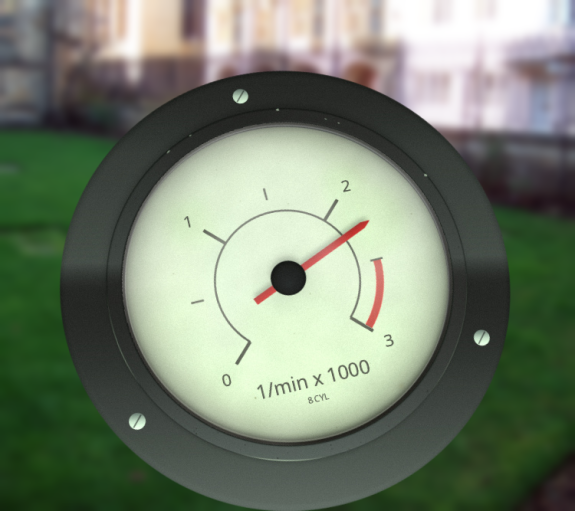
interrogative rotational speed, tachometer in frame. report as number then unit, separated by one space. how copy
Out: 2250 rpm
